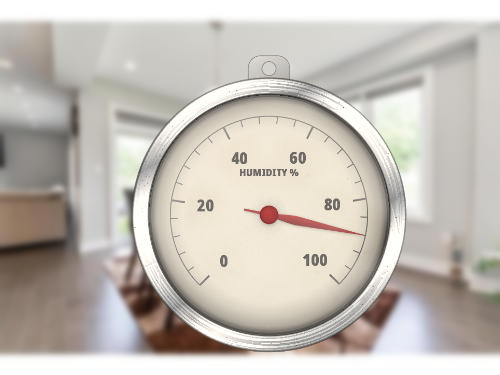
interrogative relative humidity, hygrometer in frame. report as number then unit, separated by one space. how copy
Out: 88 %
